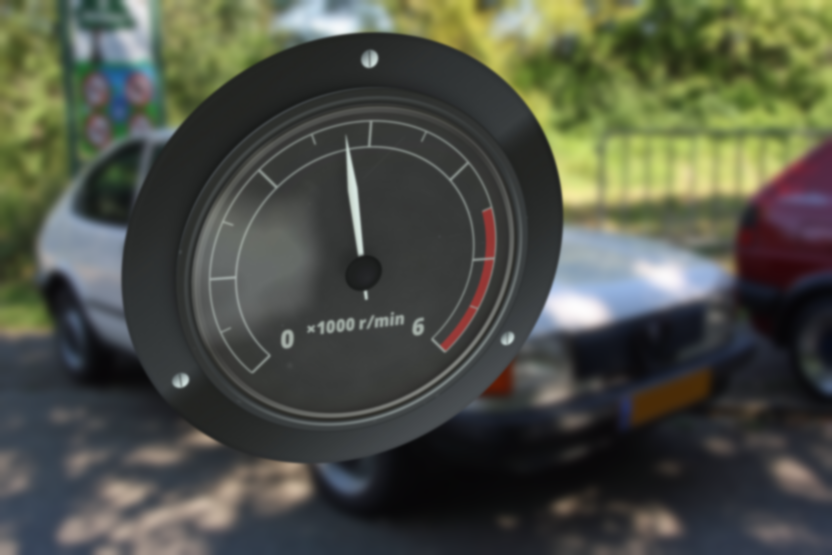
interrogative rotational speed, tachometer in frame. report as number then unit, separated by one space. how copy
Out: 2750 rpm
